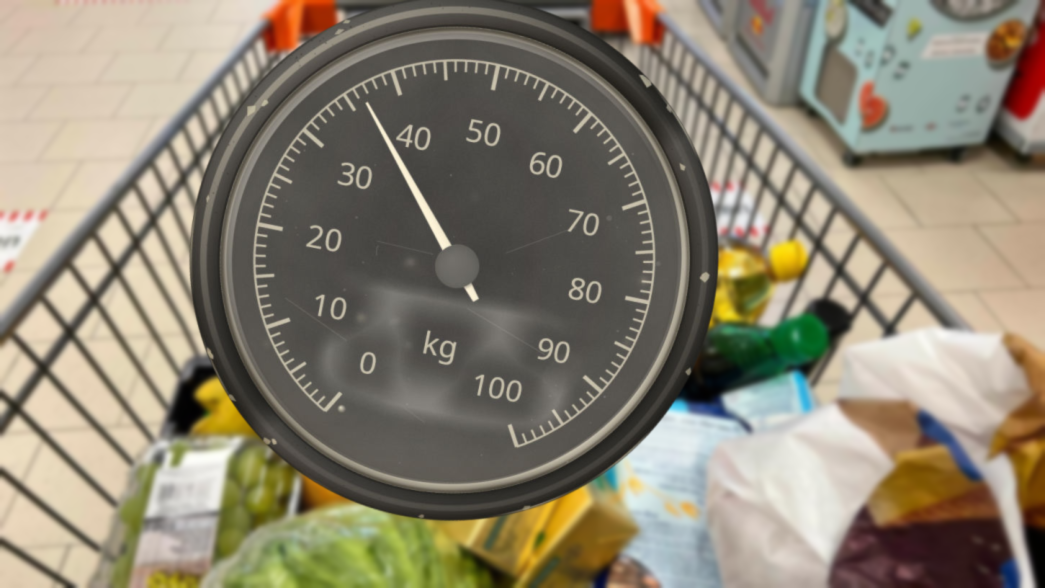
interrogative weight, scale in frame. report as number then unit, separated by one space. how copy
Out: 36.5 kg
